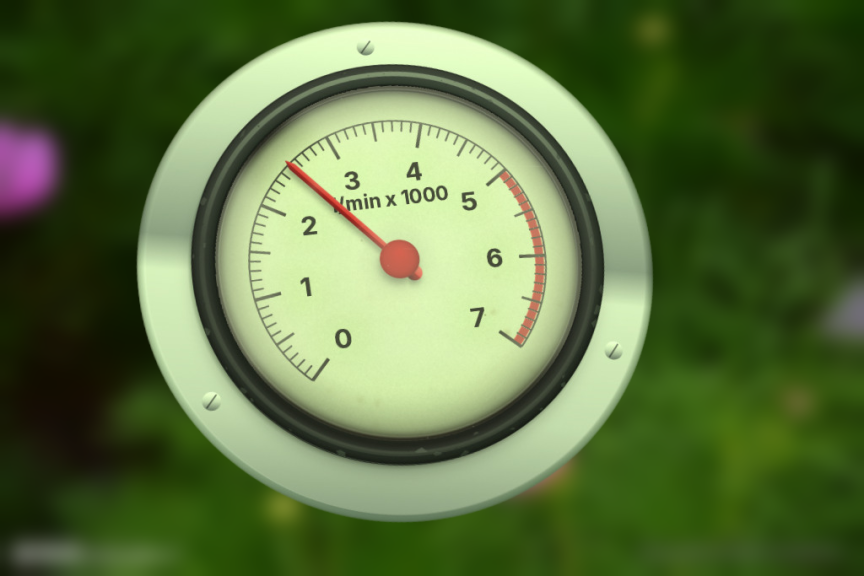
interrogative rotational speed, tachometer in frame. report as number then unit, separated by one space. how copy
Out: 2500 rpm
